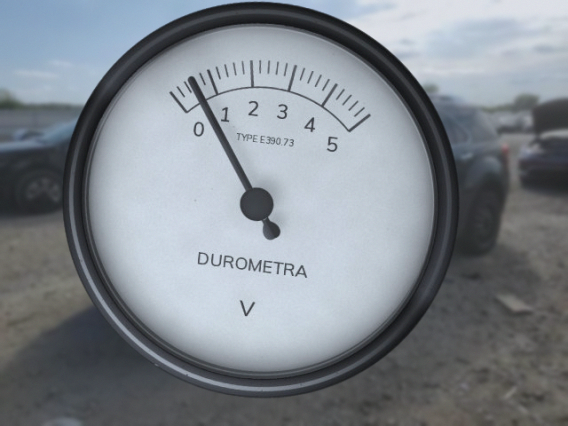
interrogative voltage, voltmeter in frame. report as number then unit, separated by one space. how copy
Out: 0.6 V
